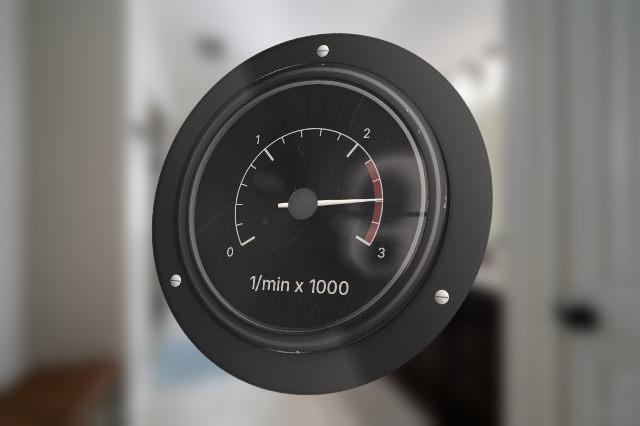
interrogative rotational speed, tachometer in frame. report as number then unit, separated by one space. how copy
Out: 2600 rpm
